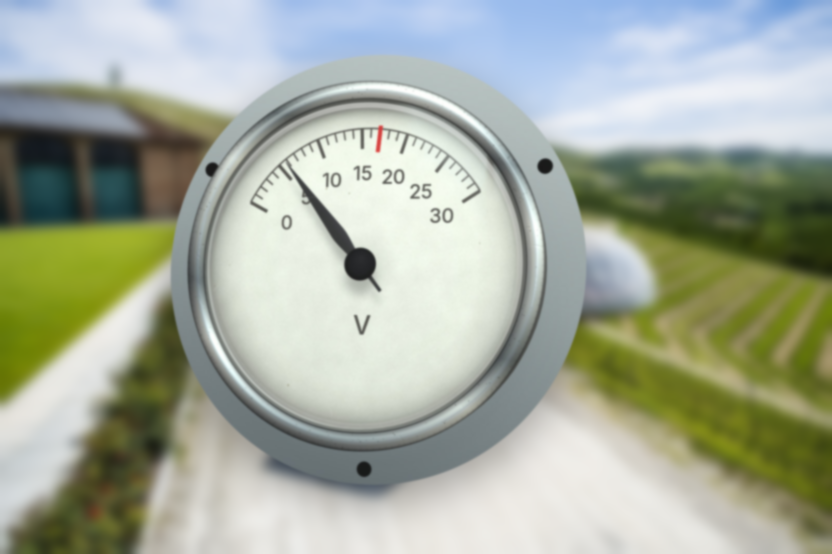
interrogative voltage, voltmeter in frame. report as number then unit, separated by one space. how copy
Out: 6 V
